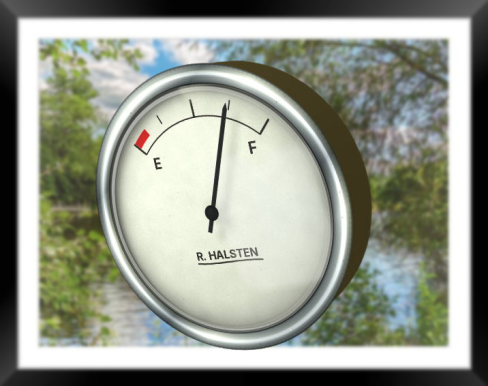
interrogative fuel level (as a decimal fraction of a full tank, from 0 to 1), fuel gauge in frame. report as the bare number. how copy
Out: 0.75
